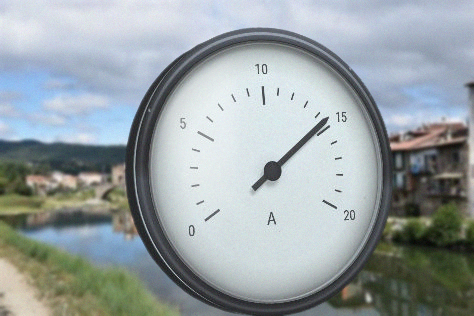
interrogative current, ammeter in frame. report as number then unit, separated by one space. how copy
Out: 14.5 A
